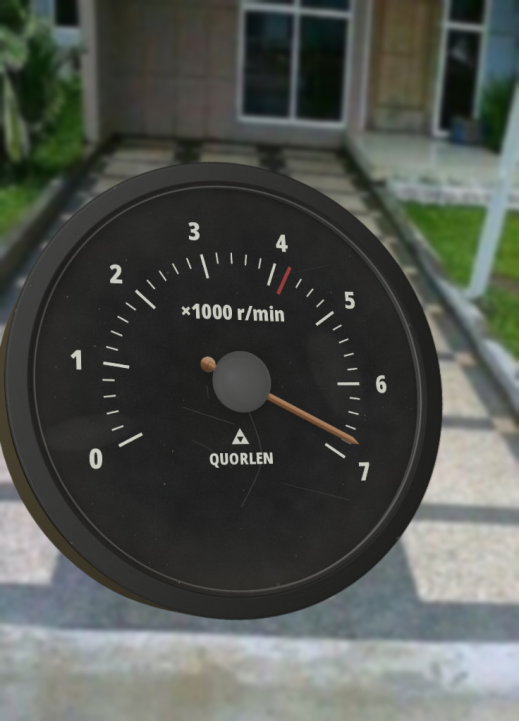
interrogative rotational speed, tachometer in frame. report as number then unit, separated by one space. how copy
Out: 6800 rpm
